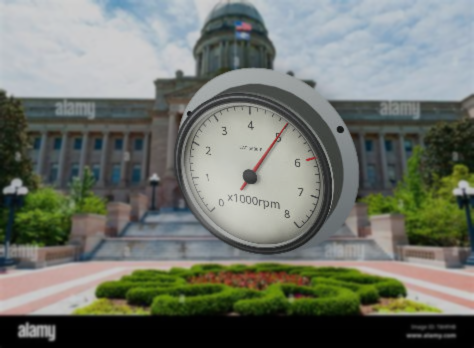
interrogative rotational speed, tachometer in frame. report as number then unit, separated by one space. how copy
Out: 5000 rpm
